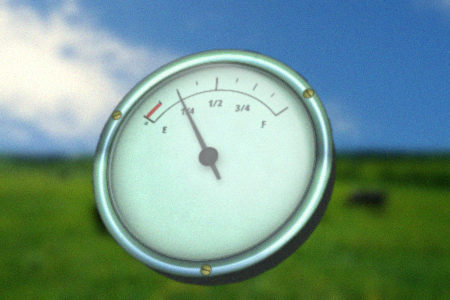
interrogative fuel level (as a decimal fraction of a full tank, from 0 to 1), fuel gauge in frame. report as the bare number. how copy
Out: 0.25
